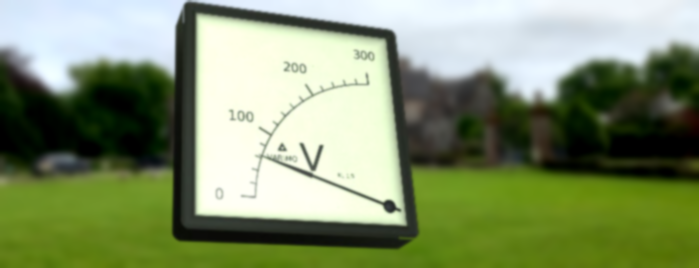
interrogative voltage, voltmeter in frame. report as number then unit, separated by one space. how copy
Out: 60 V
